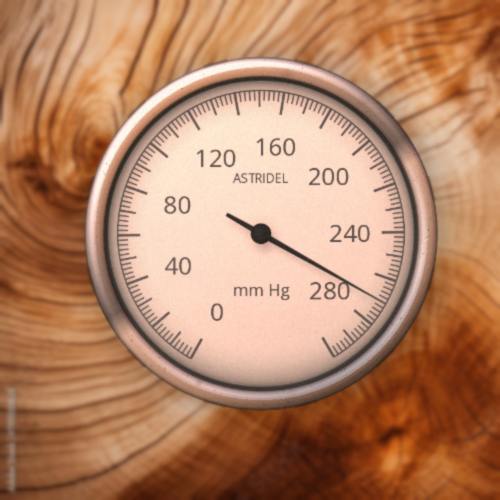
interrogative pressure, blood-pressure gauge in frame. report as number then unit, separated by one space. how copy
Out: 270 mmHg
